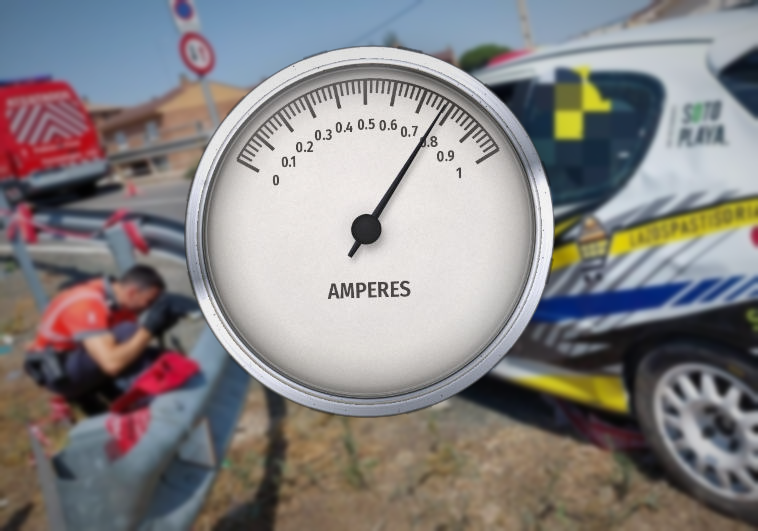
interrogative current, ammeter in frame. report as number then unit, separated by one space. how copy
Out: 0.78 A
